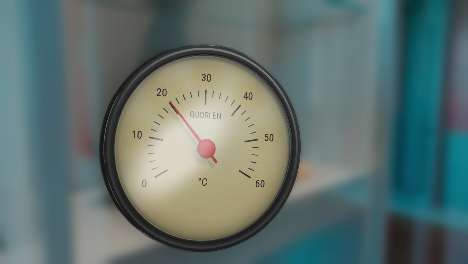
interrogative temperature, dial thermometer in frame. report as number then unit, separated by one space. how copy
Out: 20 °C
